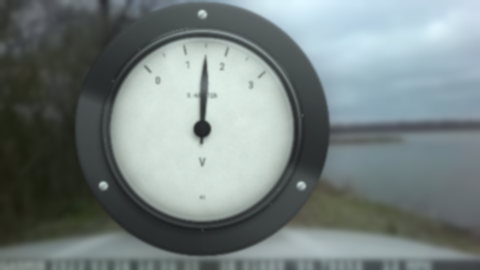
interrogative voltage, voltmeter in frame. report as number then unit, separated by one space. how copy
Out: 1.5 V
